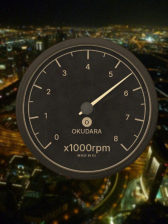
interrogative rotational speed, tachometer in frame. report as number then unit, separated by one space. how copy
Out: 5500 rpm
